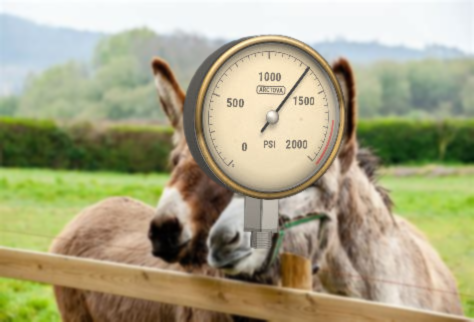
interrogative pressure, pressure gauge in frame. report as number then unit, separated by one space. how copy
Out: 1300 psi
